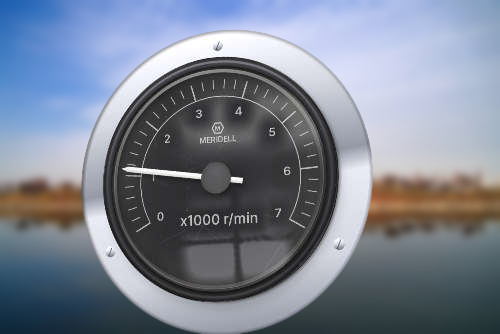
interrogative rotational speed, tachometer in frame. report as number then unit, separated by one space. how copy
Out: 1100 rpm
